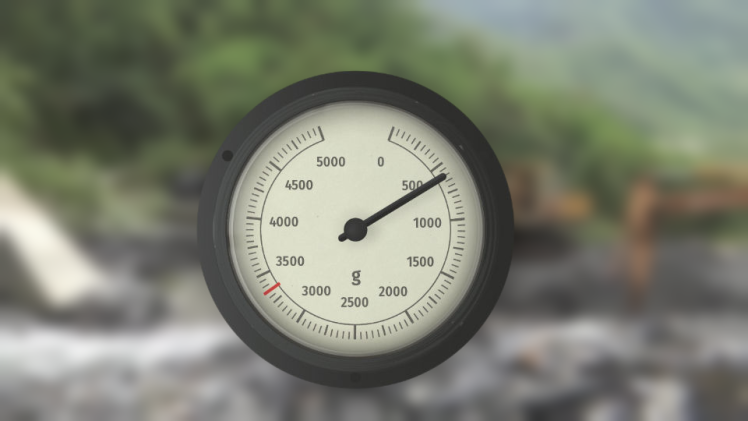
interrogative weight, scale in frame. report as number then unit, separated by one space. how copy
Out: 600 g
